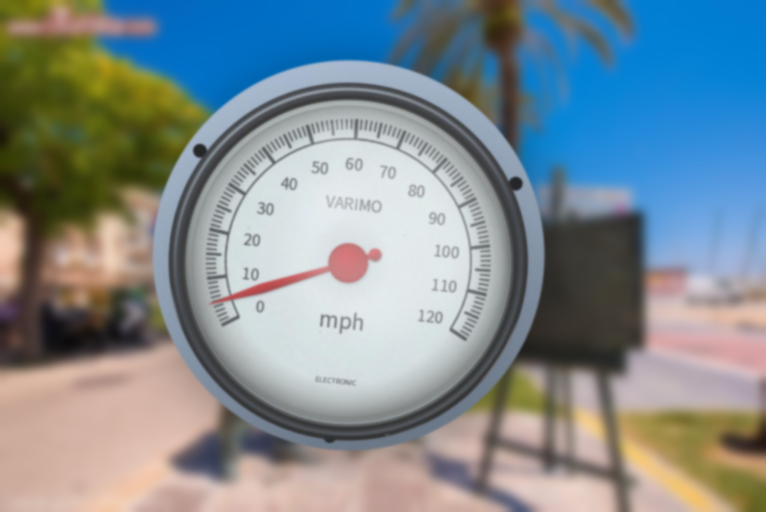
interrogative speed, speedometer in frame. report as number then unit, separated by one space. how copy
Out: 5 mph
